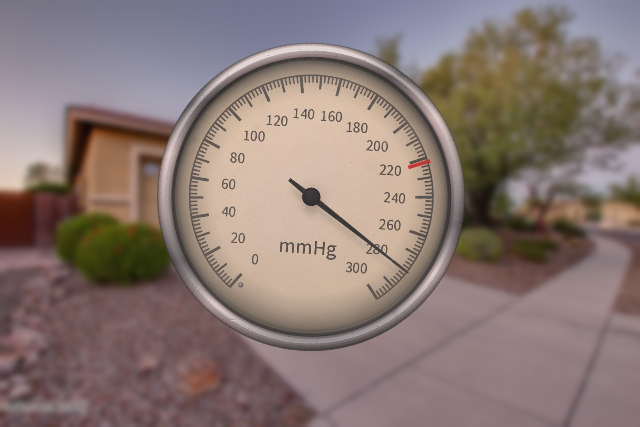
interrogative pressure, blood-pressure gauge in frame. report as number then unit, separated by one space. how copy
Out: 280 mmHg
